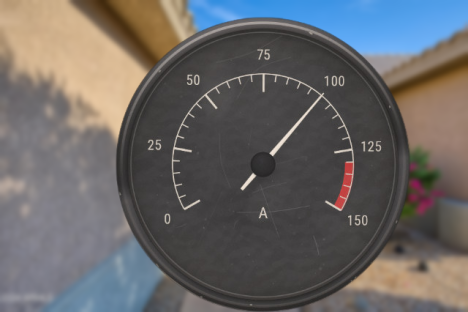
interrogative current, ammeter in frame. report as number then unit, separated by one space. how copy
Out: 100 A
